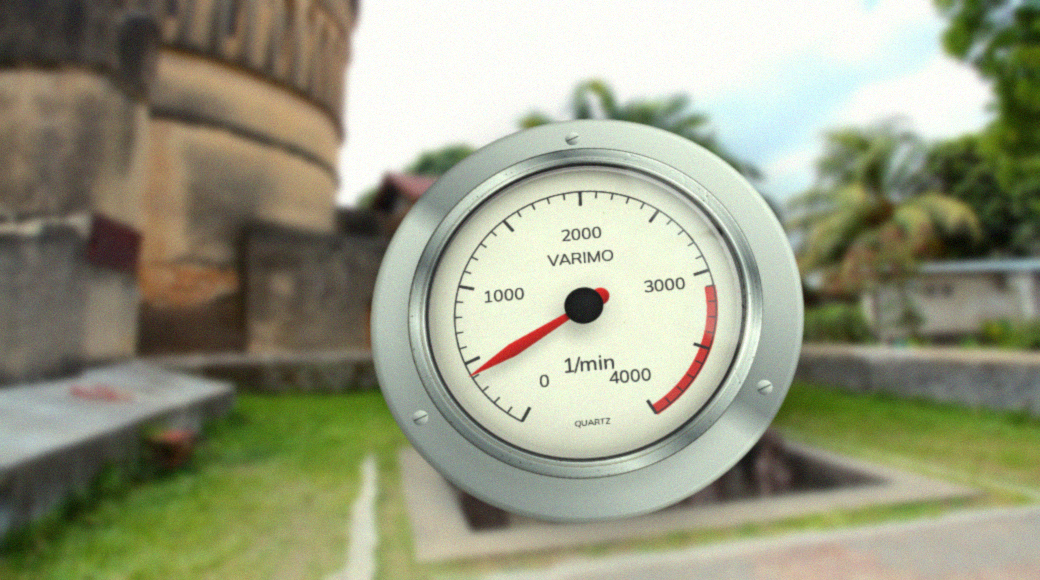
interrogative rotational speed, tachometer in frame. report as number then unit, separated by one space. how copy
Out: 400 rpm
